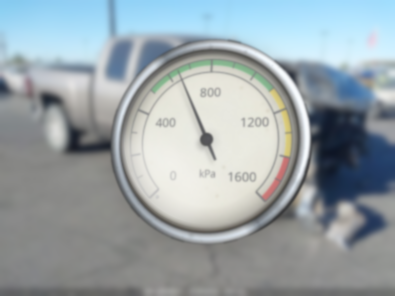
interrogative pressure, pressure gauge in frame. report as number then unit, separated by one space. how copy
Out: 650 kPa
